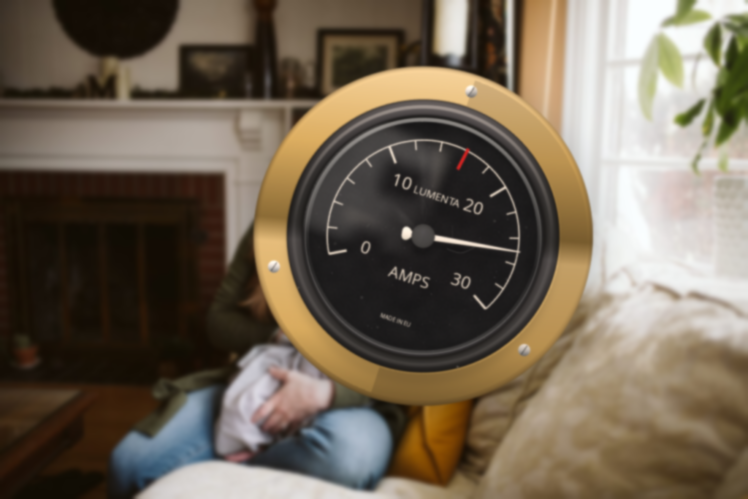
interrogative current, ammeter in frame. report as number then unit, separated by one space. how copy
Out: 25 A
